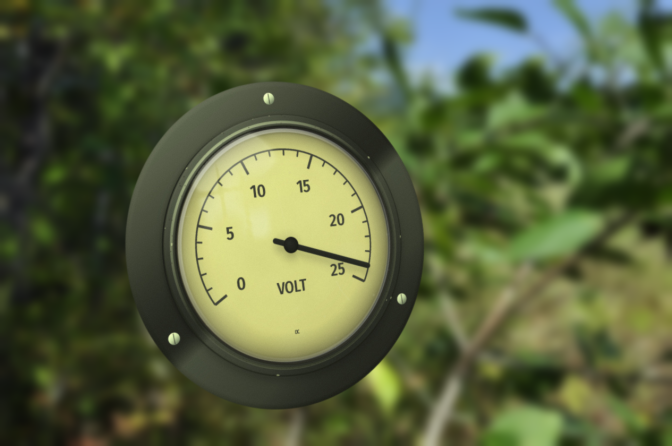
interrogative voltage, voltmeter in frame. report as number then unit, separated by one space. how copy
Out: 24 V
